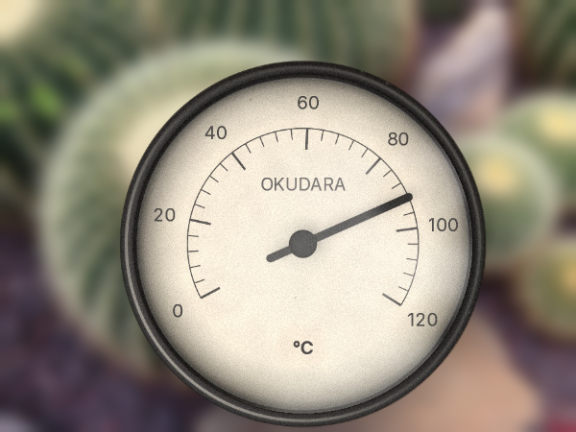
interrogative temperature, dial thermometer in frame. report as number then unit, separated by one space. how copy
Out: 92 °C
